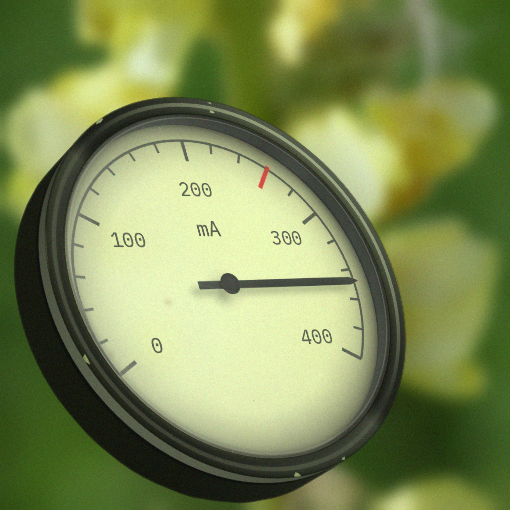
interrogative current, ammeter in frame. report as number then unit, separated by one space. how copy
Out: 350 mA
